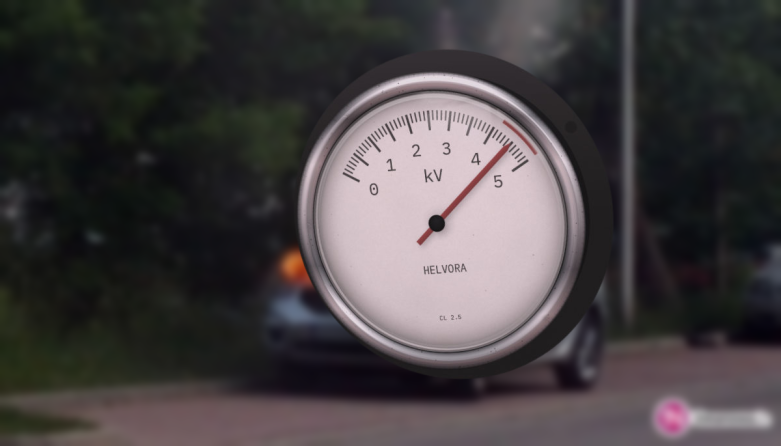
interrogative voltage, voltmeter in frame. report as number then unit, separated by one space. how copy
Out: 4.5 kV
